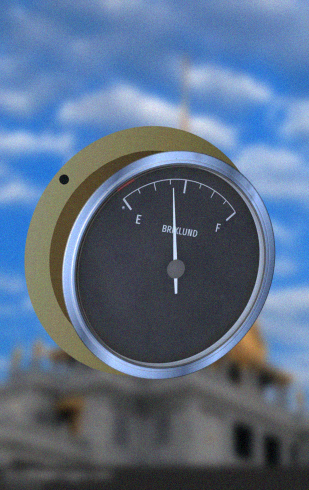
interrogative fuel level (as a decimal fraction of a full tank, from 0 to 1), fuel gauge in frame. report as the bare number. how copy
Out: 0.375
